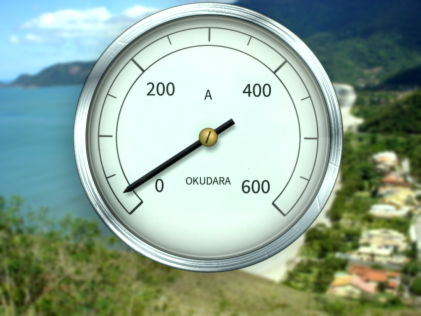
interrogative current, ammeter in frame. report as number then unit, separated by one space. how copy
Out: 25 A
